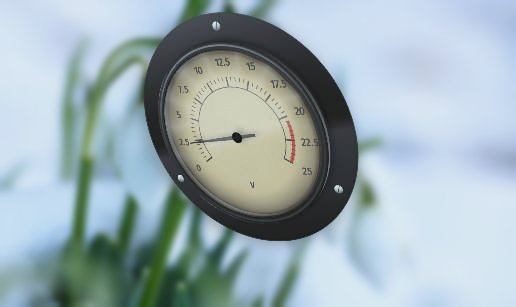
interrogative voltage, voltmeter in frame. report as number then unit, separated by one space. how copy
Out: 2.5 V
